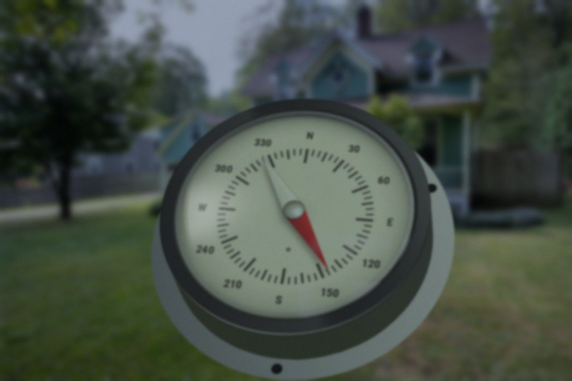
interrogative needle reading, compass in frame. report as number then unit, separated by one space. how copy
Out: 145 °
